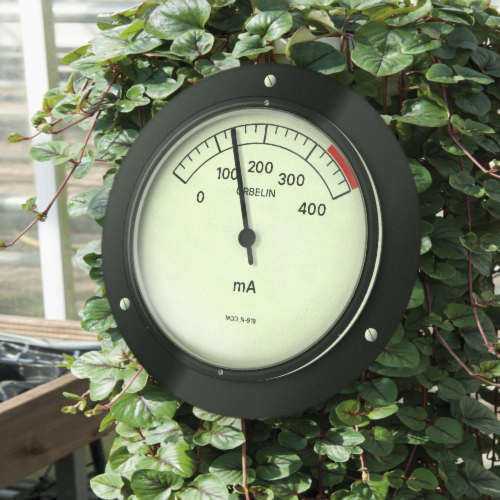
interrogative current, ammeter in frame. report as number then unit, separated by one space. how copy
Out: 140 mA
